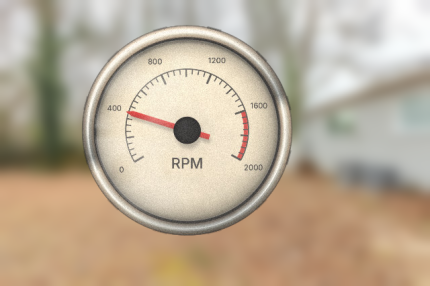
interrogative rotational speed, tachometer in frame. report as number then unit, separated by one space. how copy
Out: 400 rpm
